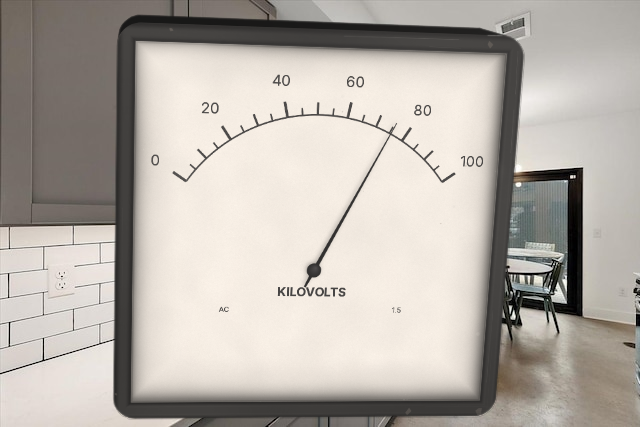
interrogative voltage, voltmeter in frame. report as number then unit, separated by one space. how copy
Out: 75 kV
